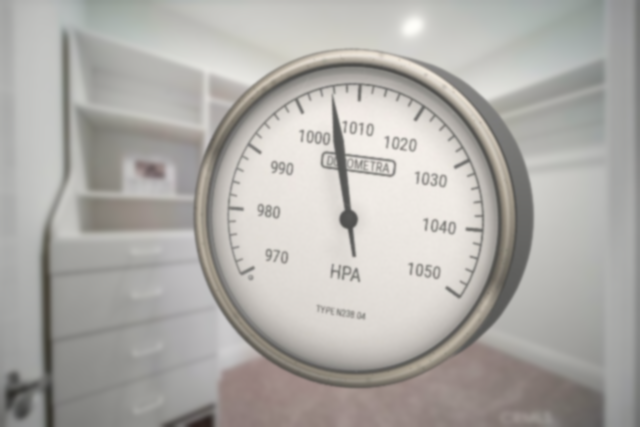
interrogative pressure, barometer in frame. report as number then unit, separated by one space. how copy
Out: 1006 hPa
